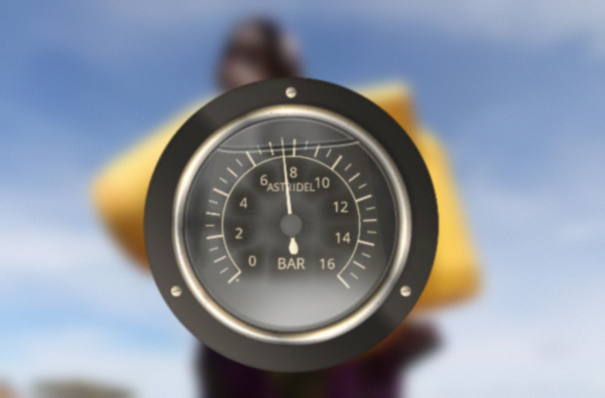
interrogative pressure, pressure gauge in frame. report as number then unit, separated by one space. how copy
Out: 7.5 bar
